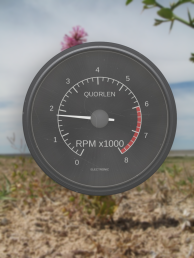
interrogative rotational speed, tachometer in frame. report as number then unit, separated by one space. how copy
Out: 1800 rpm
